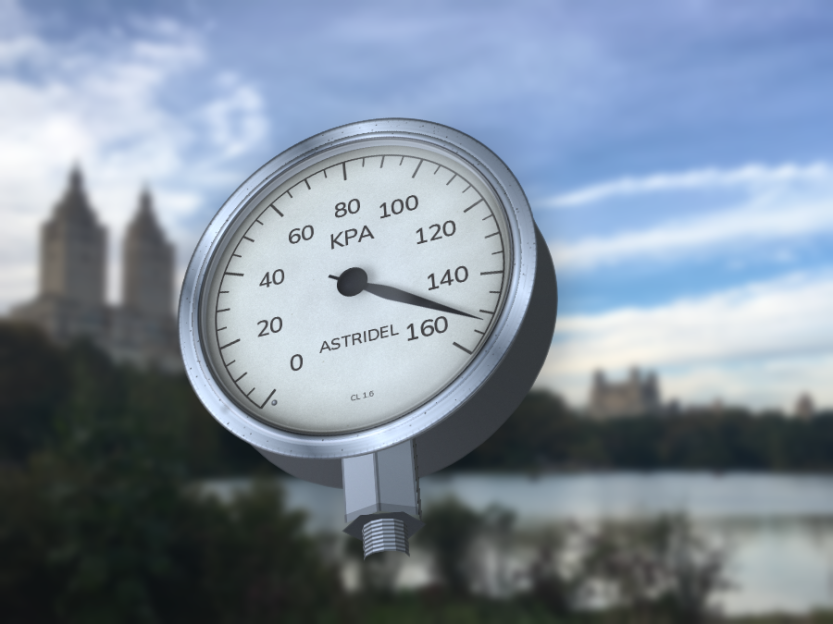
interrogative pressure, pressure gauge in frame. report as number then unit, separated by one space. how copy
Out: 152.5 kPa
